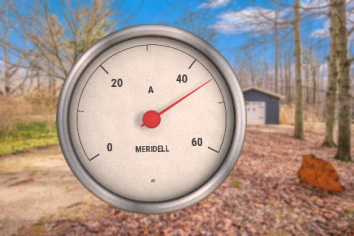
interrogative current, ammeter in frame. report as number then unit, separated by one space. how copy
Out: 45 A
